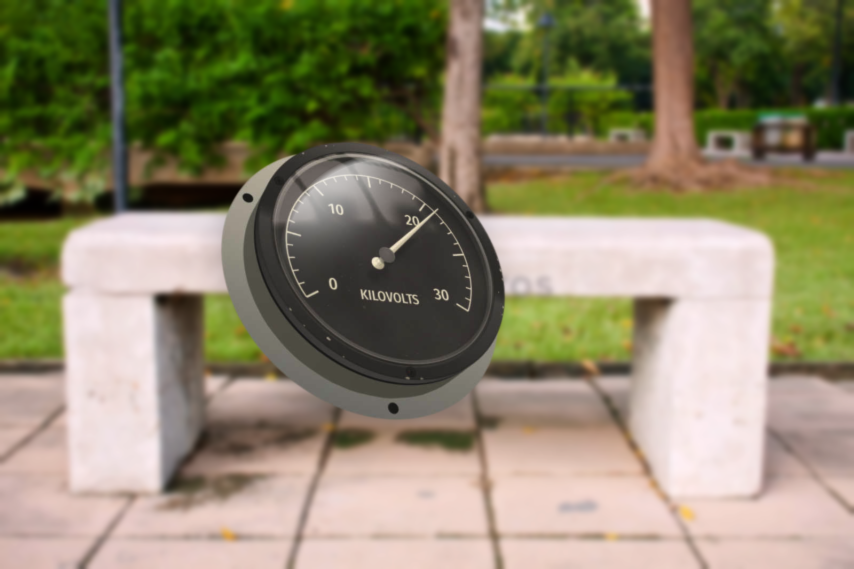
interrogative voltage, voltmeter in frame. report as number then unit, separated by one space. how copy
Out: 21 kV
